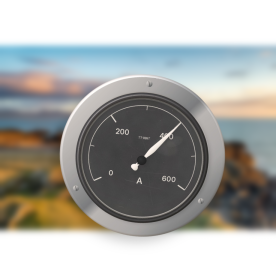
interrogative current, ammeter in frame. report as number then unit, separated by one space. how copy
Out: 400 A
